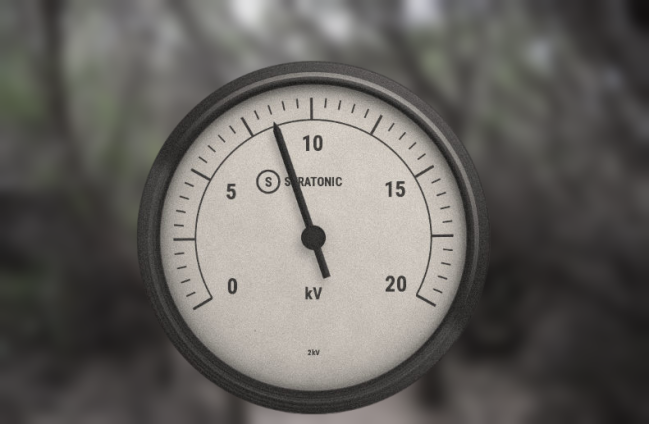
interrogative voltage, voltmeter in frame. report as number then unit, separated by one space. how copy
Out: 8.5 kV
